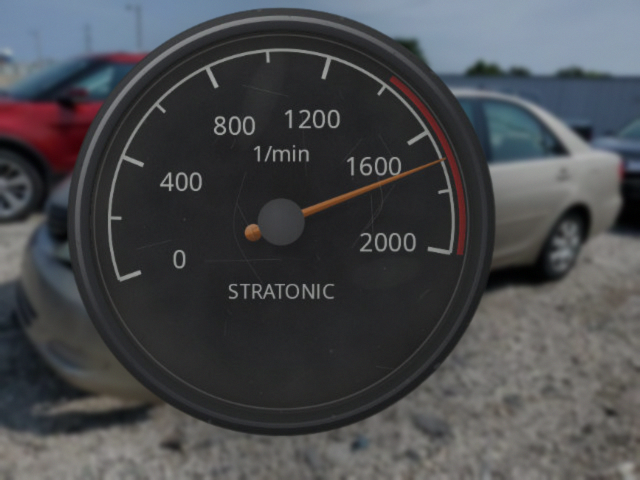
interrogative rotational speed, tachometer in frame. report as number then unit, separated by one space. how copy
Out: 1700 rpm
